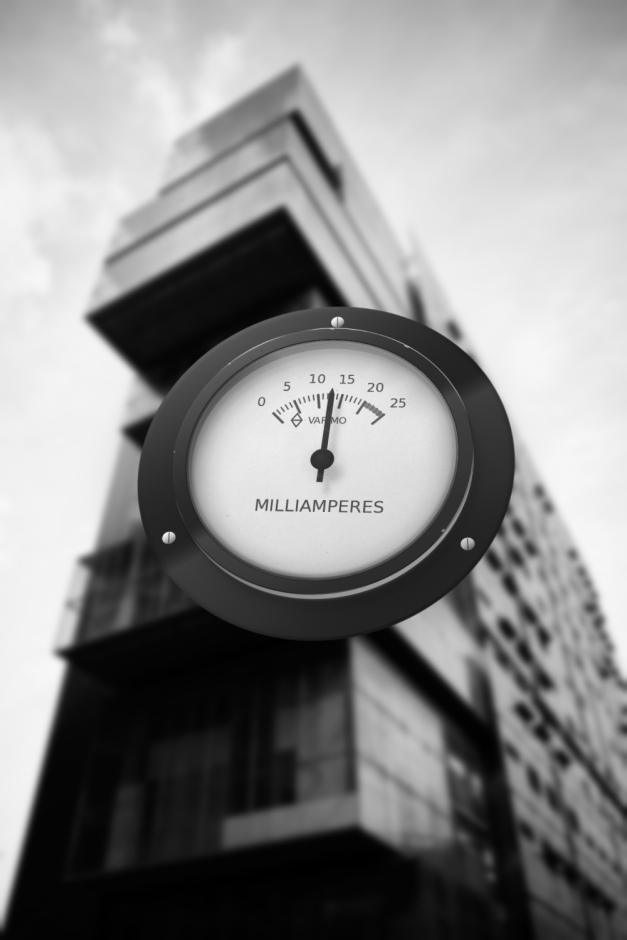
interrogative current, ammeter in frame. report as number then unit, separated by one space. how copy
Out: 13 mA
